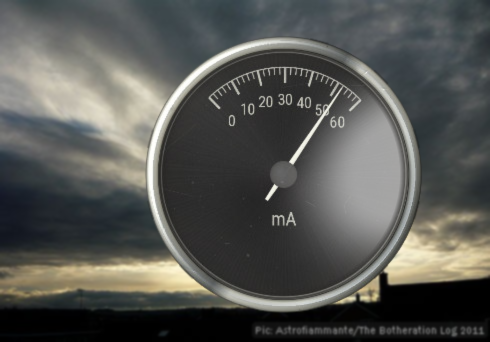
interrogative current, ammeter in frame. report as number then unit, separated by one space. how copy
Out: 52 mA
